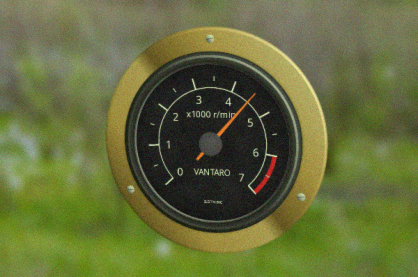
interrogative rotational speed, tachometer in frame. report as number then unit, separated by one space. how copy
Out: 4500 rpm
